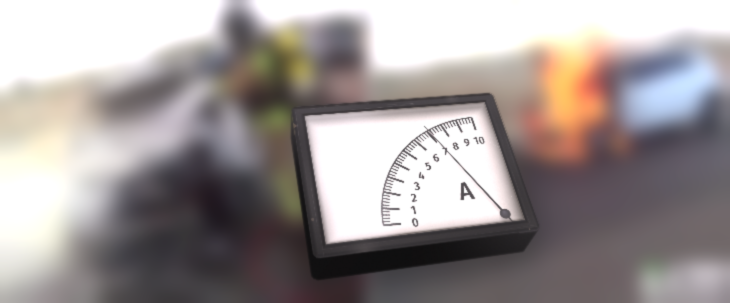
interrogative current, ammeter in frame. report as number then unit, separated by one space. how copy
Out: 7 A
